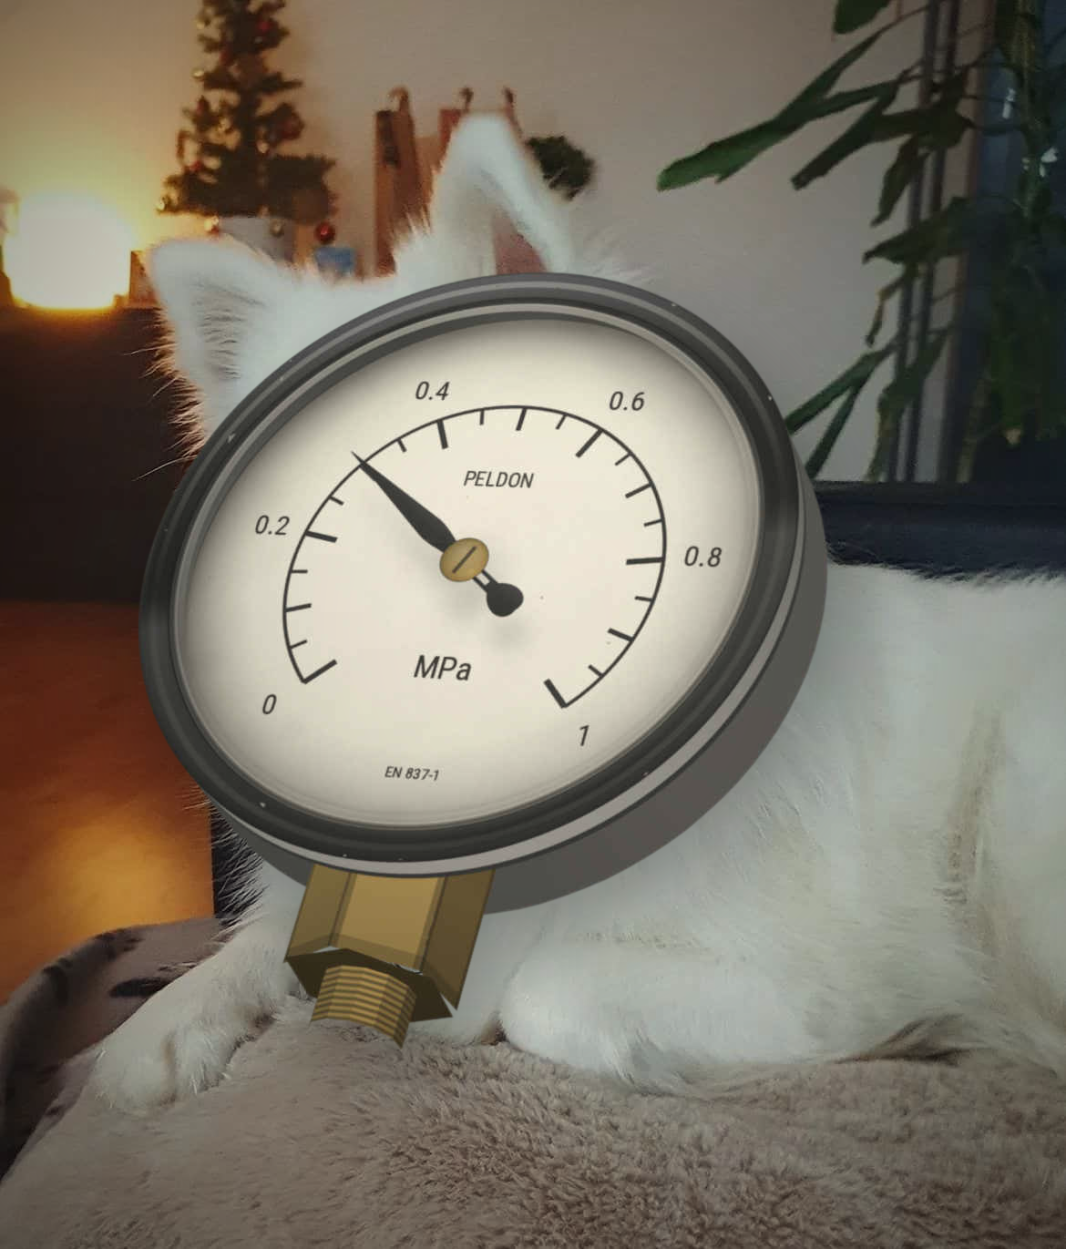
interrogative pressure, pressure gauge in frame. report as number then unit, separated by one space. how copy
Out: 0.3 MPa
